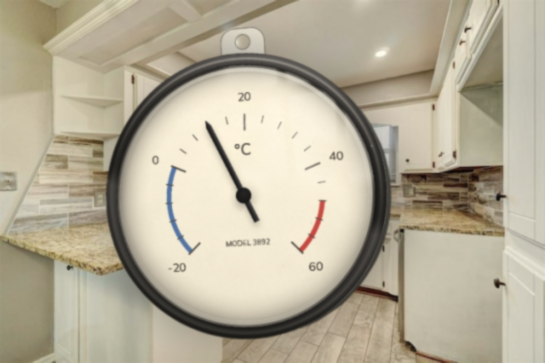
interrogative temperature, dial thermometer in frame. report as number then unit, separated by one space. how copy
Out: 12 °C
